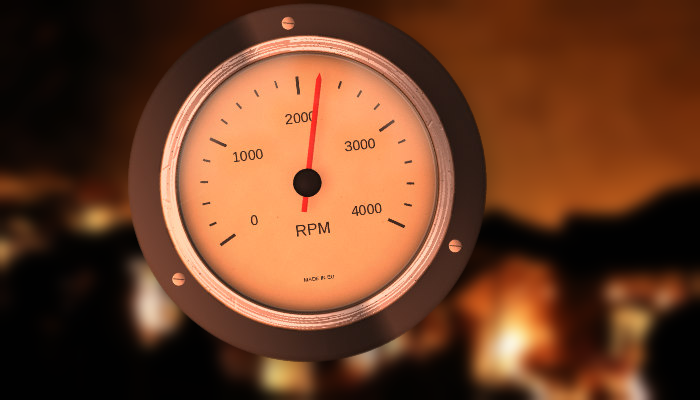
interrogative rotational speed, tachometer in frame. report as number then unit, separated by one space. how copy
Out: 2200 rpm
